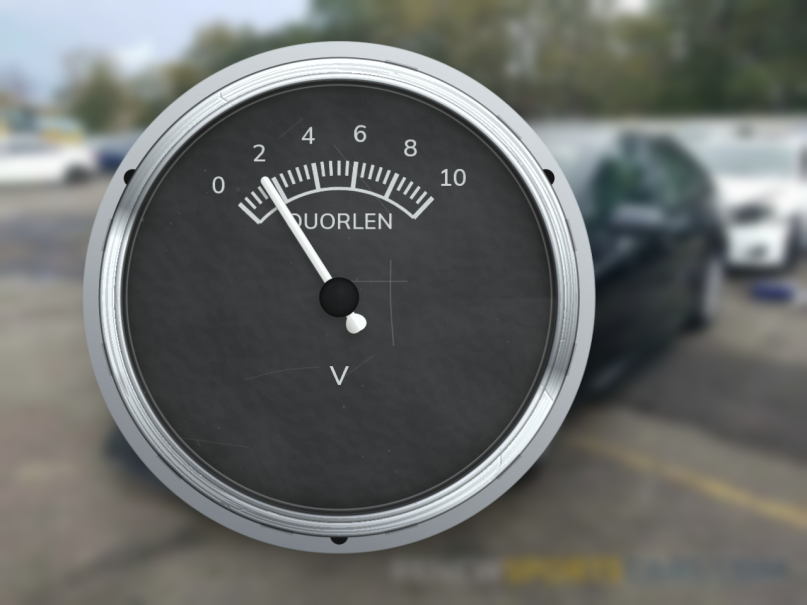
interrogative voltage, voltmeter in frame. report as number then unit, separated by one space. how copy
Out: 1.6 V
